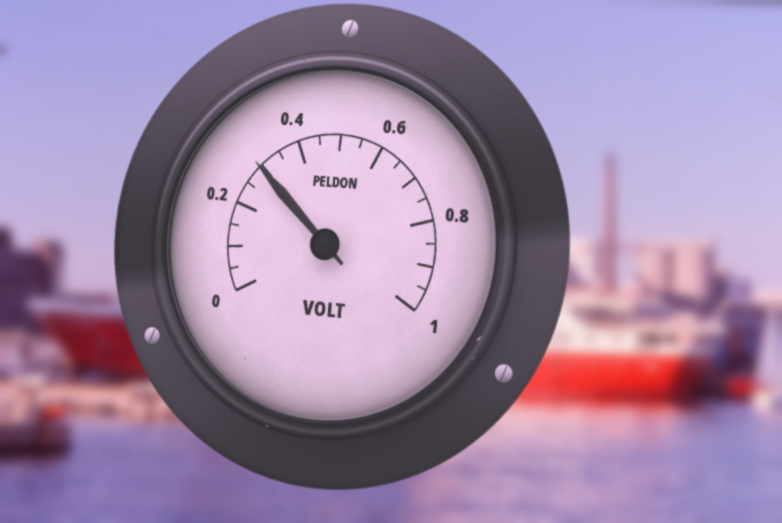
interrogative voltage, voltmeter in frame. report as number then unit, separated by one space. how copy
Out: 0.3 V
